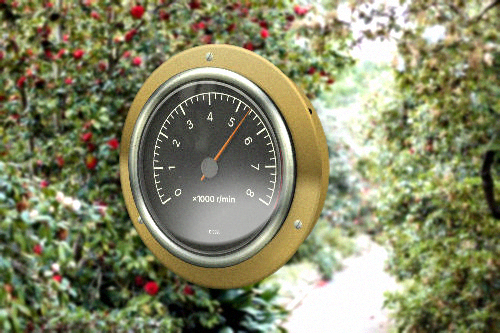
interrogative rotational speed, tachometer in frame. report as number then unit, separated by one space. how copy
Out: 5400 rpm
